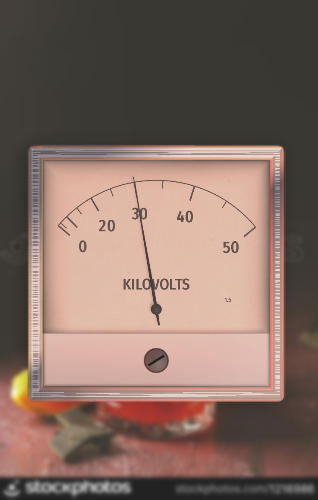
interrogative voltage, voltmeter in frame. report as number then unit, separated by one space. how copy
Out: 30 kV
